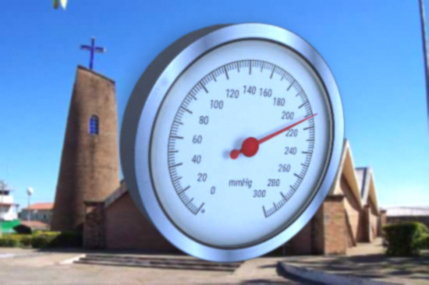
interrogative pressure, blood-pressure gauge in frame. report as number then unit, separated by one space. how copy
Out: 210 mmHg
